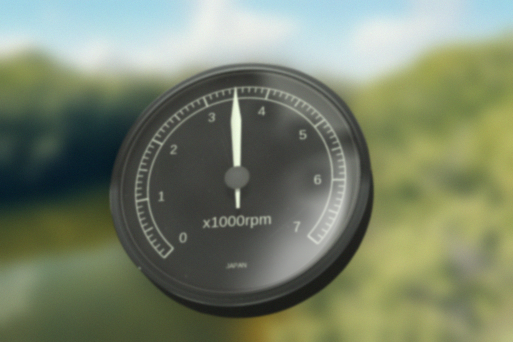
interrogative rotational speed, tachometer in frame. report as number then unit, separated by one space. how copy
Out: 3500 rpm
